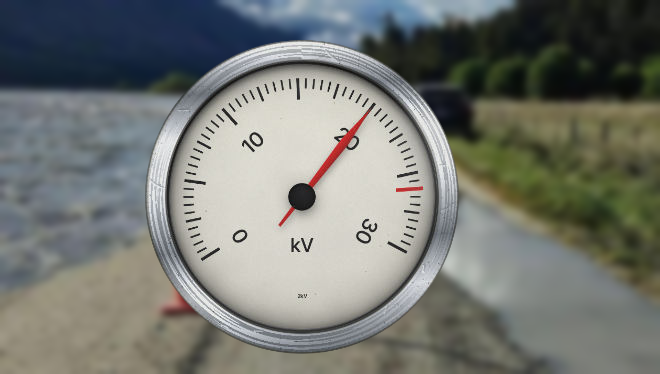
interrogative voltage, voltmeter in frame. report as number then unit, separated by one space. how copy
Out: 20 kV
